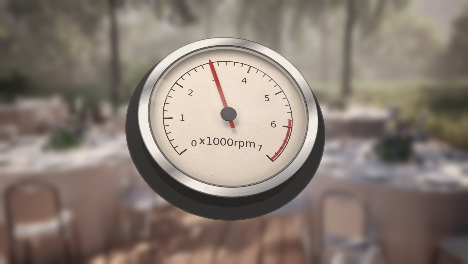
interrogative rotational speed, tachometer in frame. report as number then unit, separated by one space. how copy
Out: 3000 rpm
